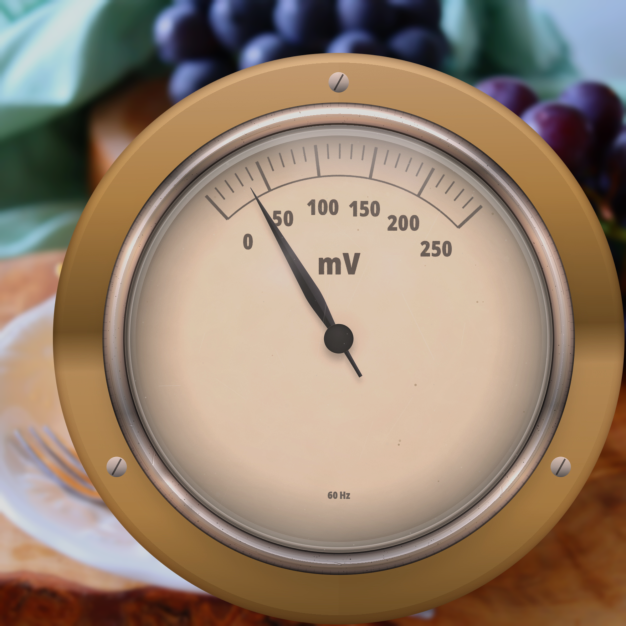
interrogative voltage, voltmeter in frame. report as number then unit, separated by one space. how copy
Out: 35 mV
